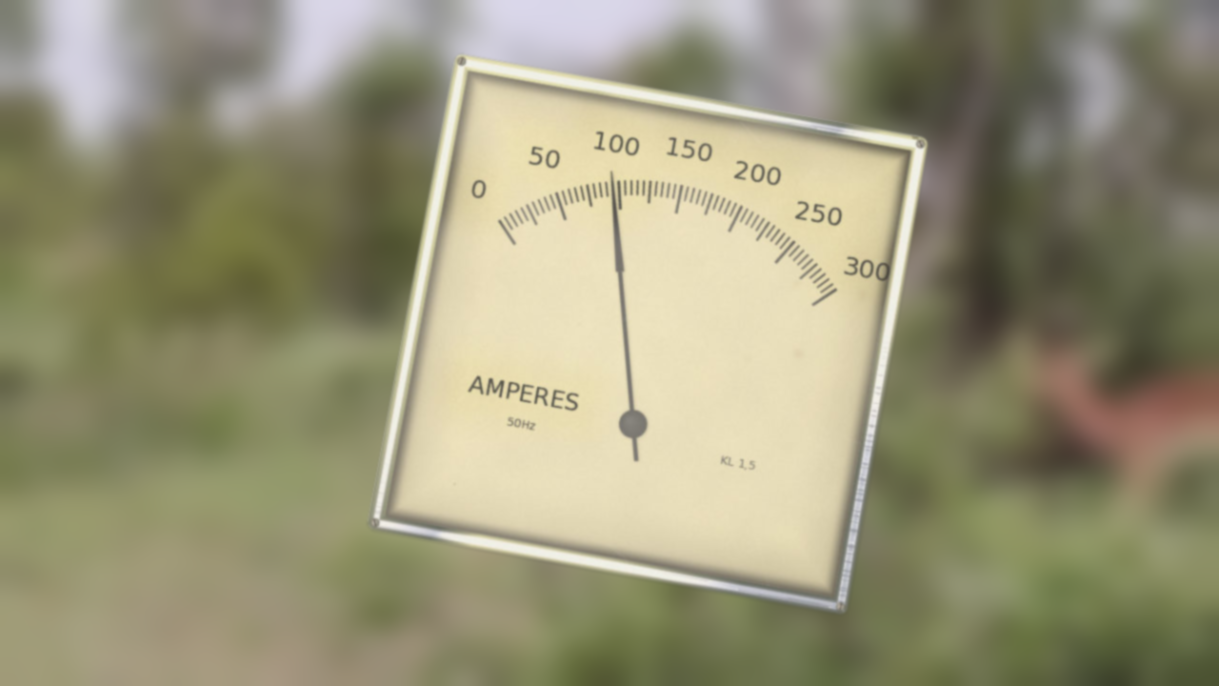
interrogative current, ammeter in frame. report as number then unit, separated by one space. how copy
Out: 95 A
